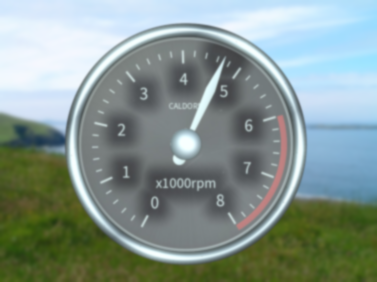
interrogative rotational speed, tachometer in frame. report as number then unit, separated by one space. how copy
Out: 4700 rpm
